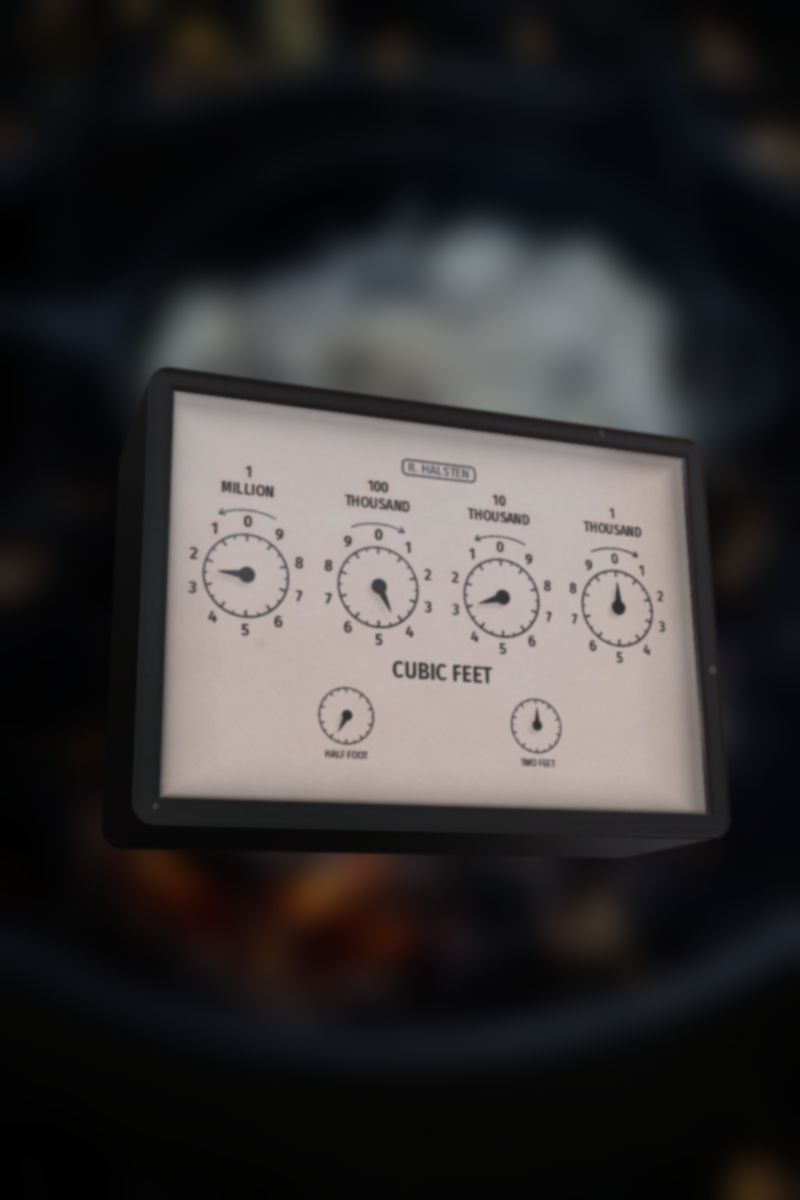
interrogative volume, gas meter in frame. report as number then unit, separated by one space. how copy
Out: 243000 ft³
